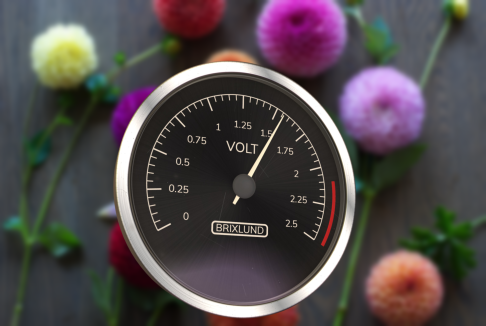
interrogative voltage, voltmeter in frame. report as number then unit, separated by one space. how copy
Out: 1.55 V
